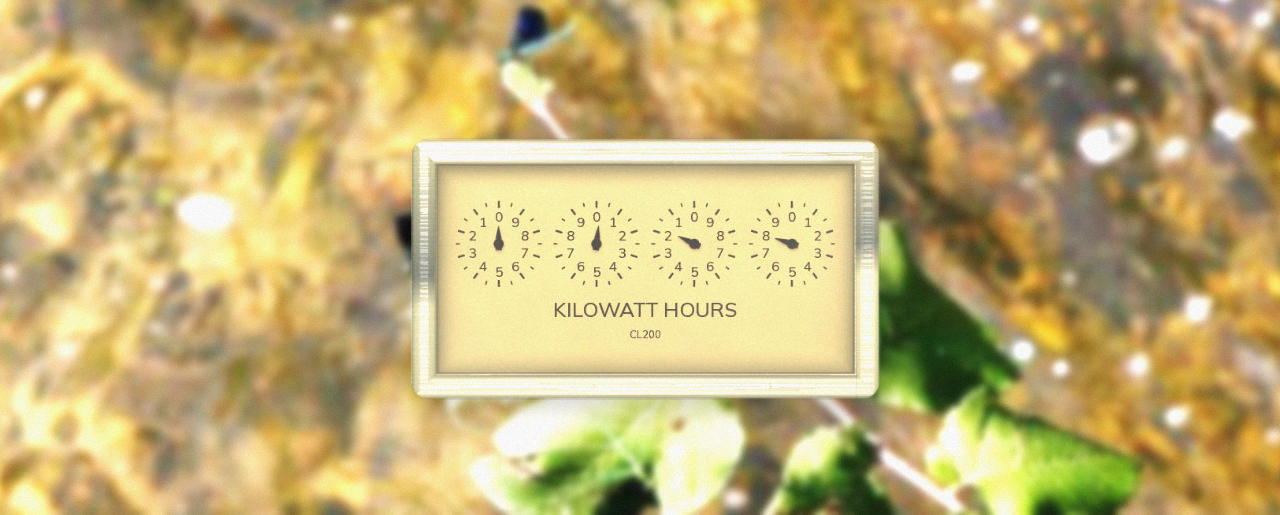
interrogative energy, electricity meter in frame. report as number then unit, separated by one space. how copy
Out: 18 kWh
